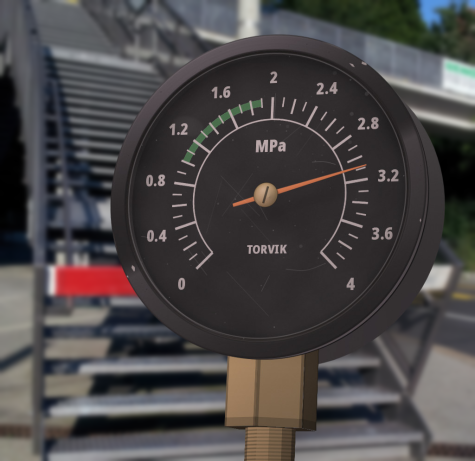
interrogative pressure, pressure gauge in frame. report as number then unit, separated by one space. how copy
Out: 3.1 MPa
